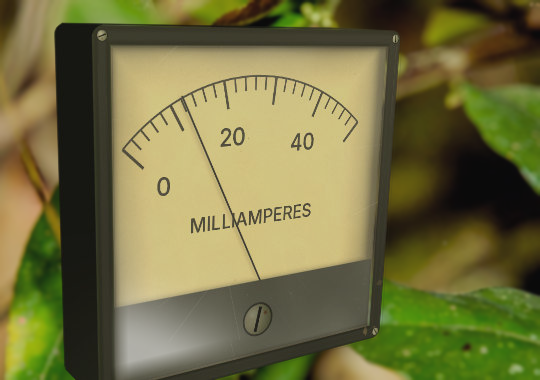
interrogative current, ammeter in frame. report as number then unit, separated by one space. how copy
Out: 12 mA
